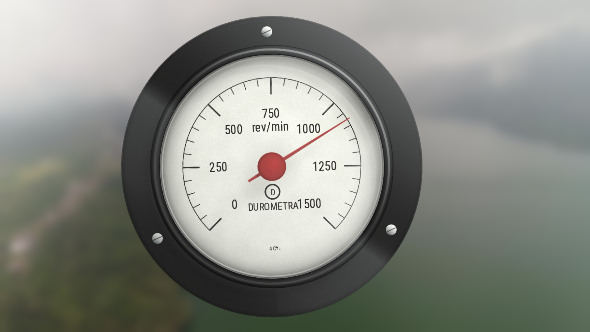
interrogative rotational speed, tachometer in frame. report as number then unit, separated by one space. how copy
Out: 1075 rpm
